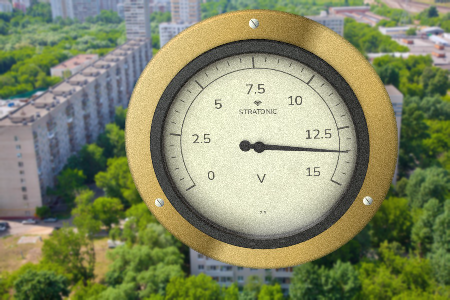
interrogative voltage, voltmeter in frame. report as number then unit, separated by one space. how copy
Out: 13.5 V
